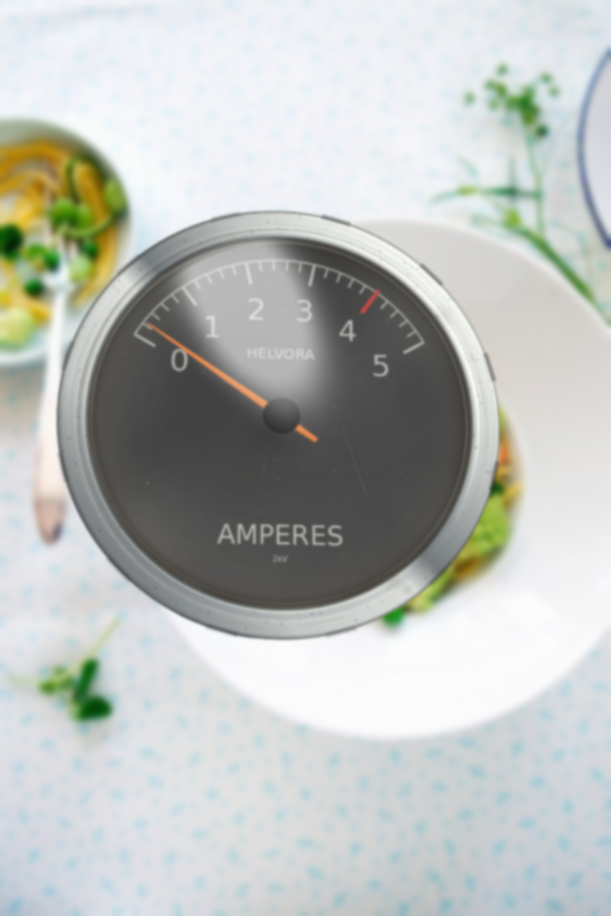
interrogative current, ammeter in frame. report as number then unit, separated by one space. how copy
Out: 0.2 A
